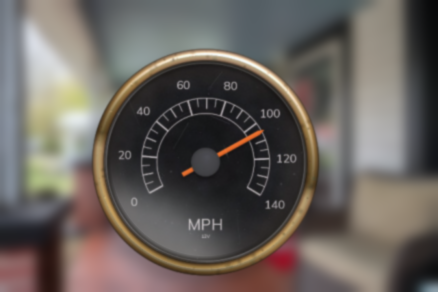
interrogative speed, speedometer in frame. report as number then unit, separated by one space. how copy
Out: 105 mph
